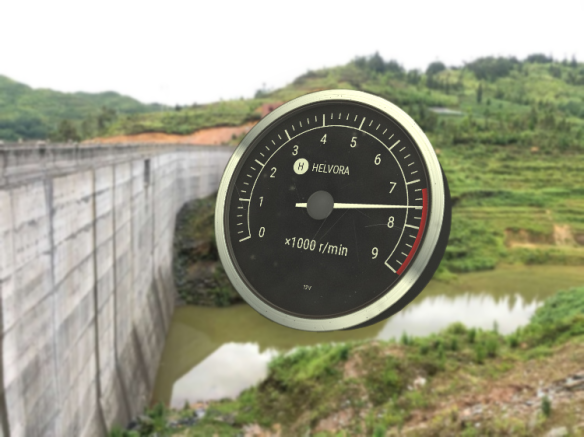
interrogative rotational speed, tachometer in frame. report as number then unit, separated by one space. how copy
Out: 7600 rpm
